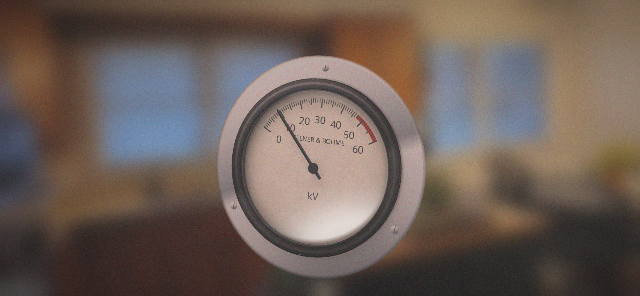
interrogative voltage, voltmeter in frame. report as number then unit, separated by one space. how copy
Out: 10 kV
